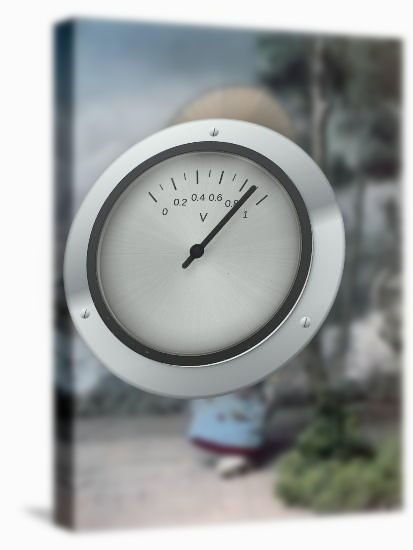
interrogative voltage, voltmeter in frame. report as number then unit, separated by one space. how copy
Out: 0.9 V
